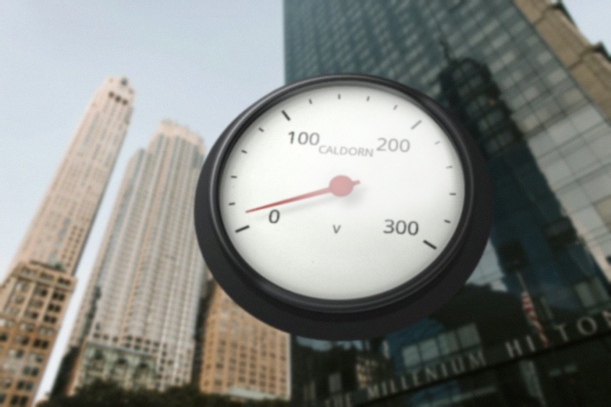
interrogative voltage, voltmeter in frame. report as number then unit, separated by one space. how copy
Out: 10 V
